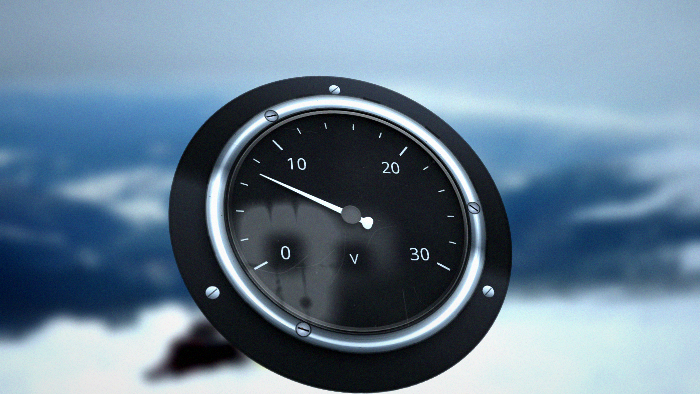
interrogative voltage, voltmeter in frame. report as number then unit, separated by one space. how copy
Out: 7 V
